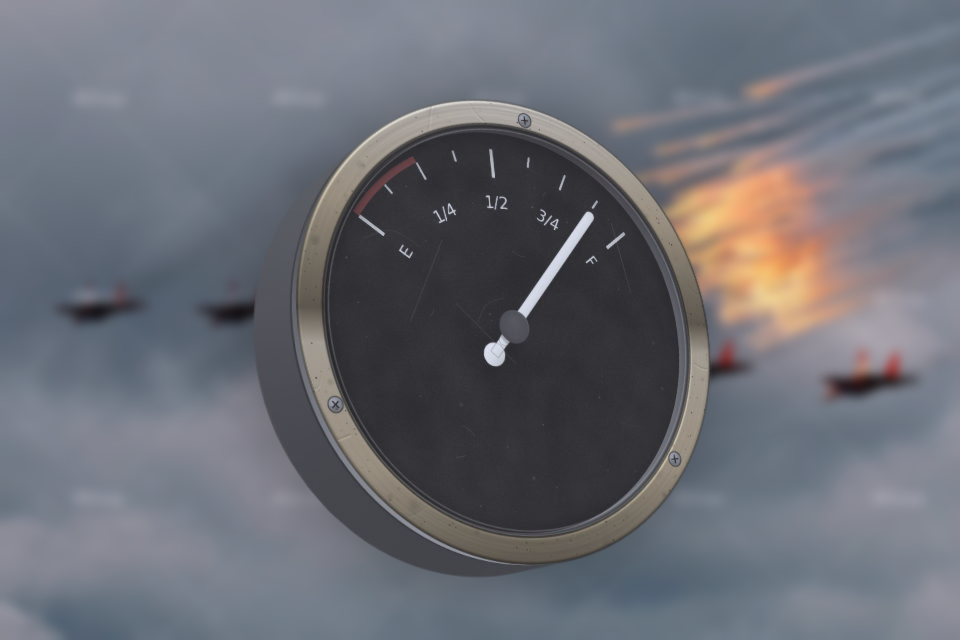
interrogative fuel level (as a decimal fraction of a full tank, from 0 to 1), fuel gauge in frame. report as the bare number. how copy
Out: 0.875
